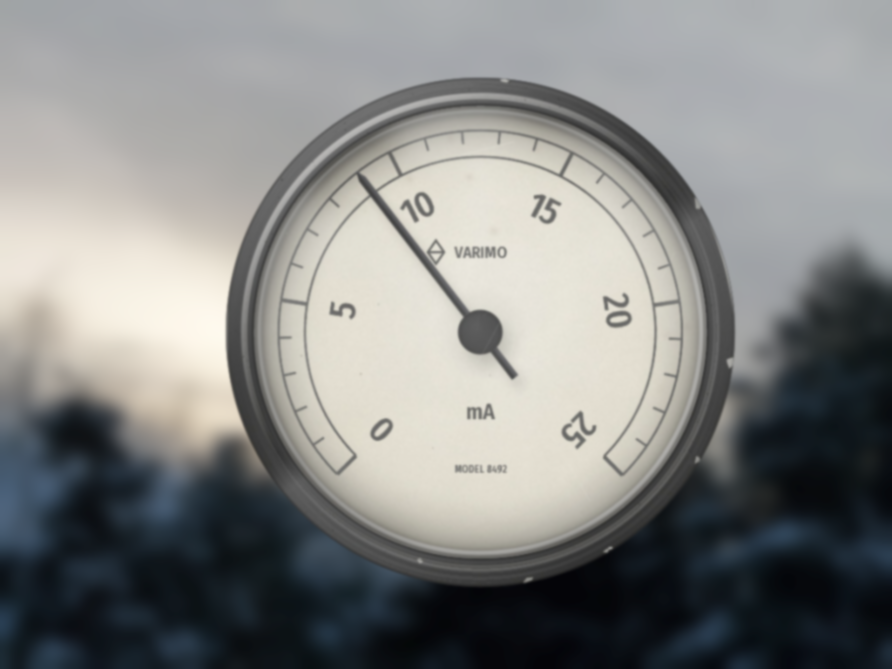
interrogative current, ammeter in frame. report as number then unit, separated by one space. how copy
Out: 9 mA
